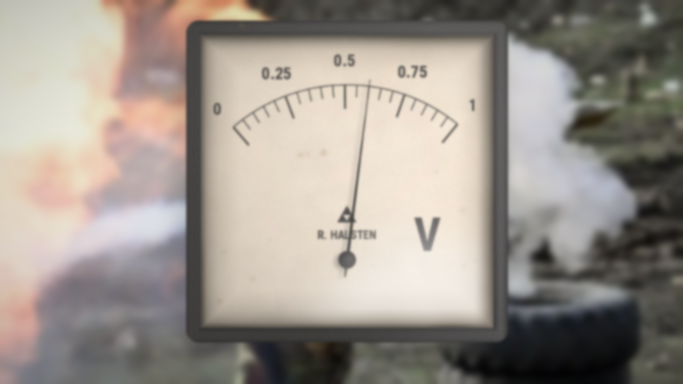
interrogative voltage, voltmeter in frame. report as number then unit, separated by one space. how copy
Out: 0.6 V
